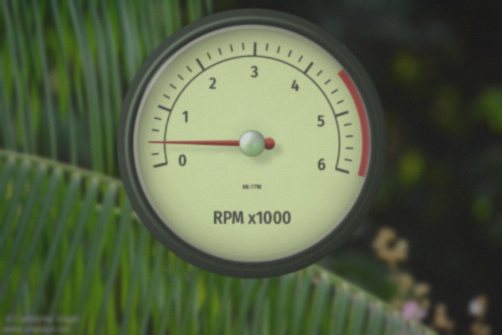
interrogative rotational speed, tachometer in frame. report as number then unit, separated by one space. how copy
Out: 400 rpm
